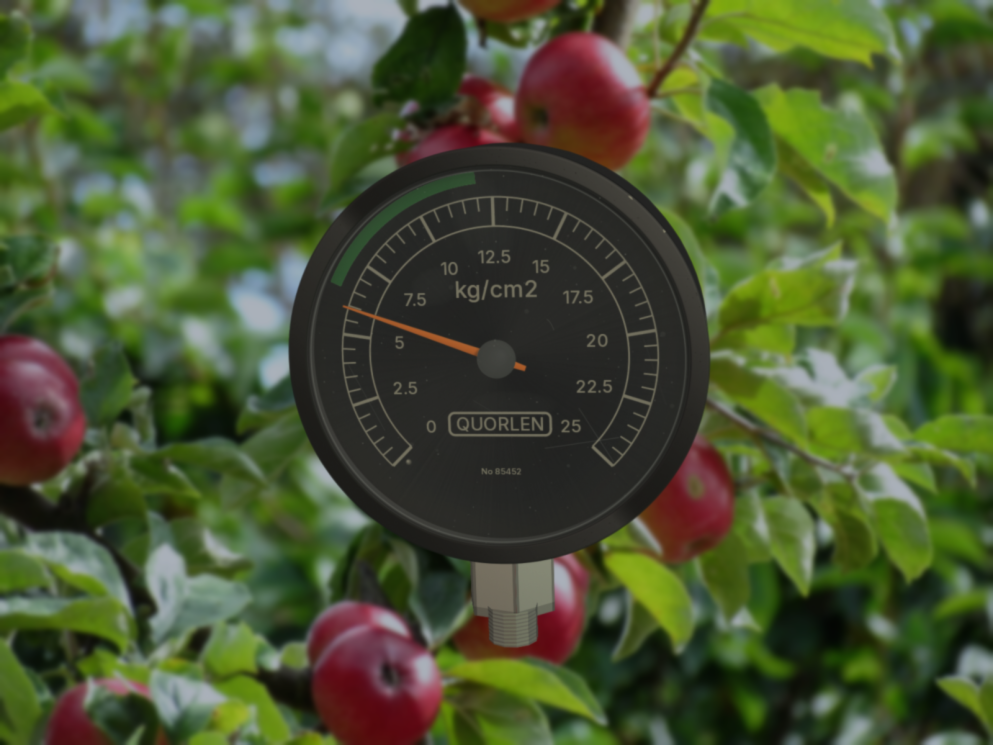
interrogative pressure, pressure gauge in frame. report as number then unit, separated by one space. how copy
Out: 6 kg/cm²
